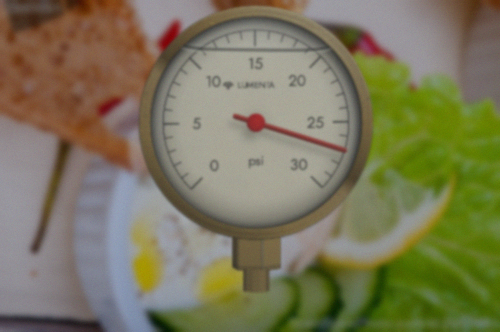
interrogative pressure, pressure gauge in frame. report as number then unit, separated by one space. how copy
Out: 27 psi
